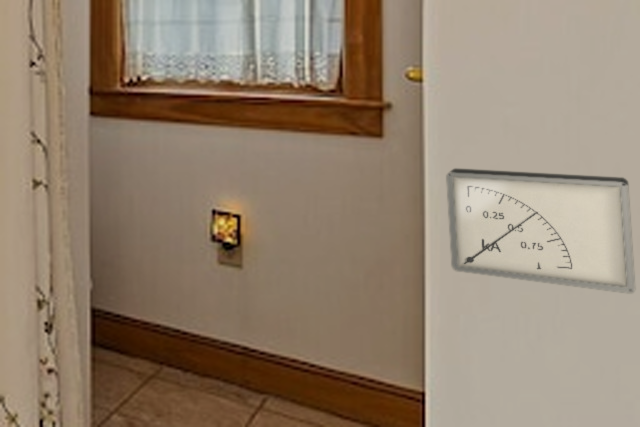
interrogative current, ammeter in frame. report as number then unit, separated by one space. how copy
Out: 0.5 kA
